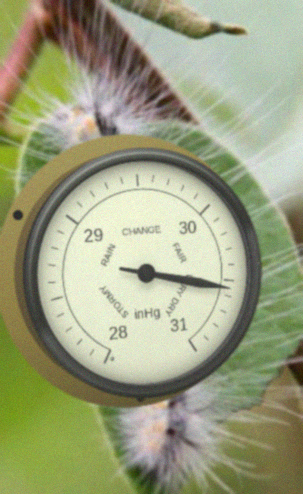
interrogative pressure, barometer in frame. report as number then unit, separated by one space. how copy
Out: 30.55 inHg
